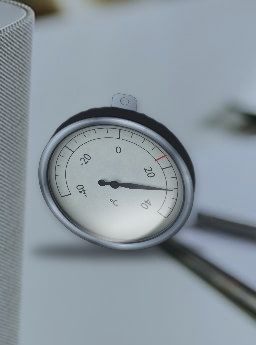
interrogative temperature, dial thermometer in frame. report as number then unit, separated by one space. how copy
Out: 28 °C
